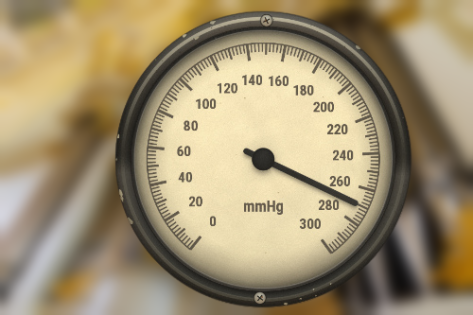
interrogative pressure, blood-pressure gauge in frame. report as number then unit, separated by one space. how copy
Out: 270 mmHg
